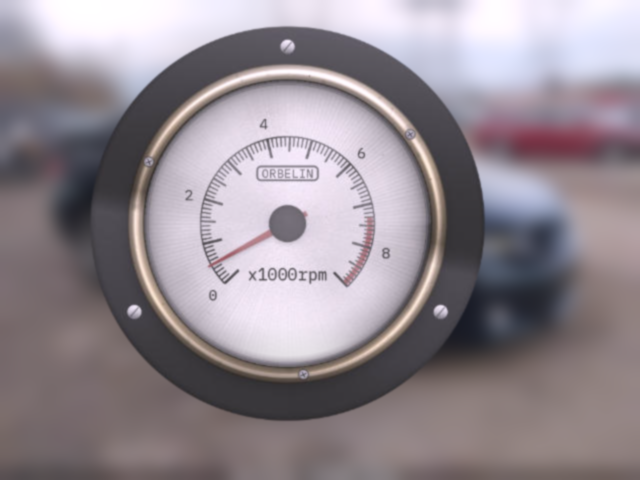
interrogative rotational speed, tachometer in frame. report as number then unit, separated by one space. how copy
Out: 500 rpm
